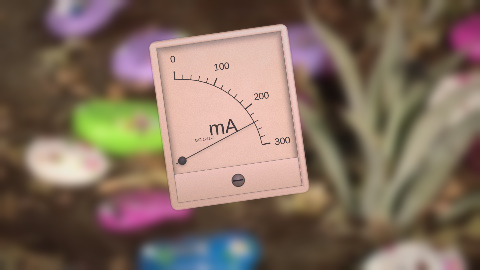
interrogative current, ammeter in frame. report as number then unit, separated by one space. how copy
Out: 240 mA
